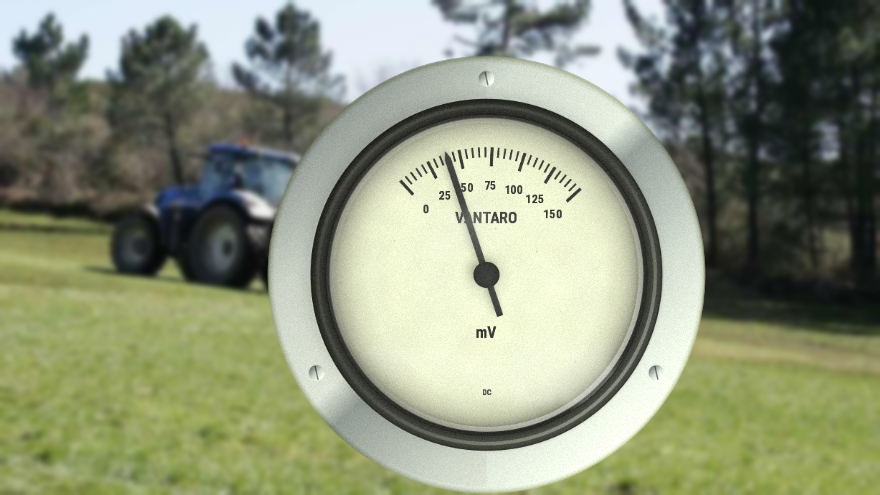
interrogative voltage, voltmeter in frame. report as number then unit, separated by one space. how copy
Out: 40 mV
